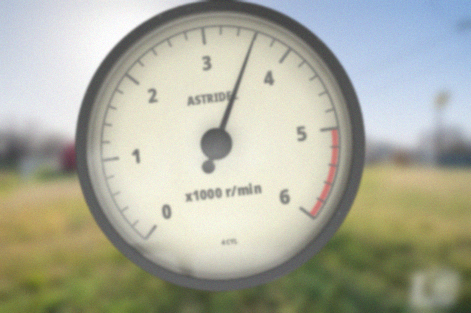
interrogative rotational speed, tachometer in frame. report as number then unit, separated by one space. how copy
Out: 3600 rpm
